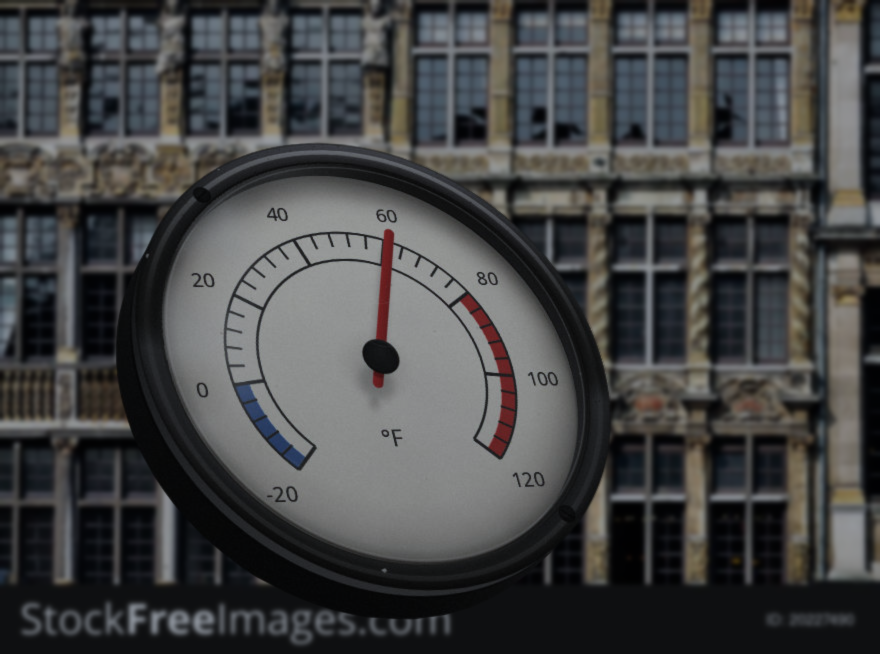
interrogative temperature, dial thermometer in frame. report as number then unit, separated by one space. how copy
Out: 60 °F
